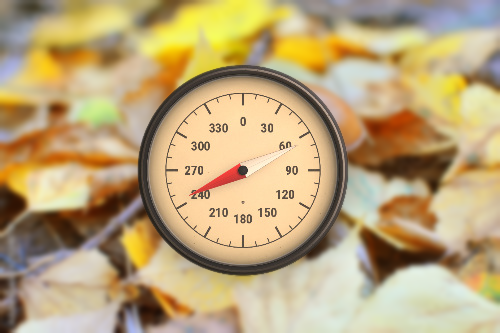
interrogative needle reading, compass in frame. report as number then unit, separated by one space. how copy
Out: 245 °
